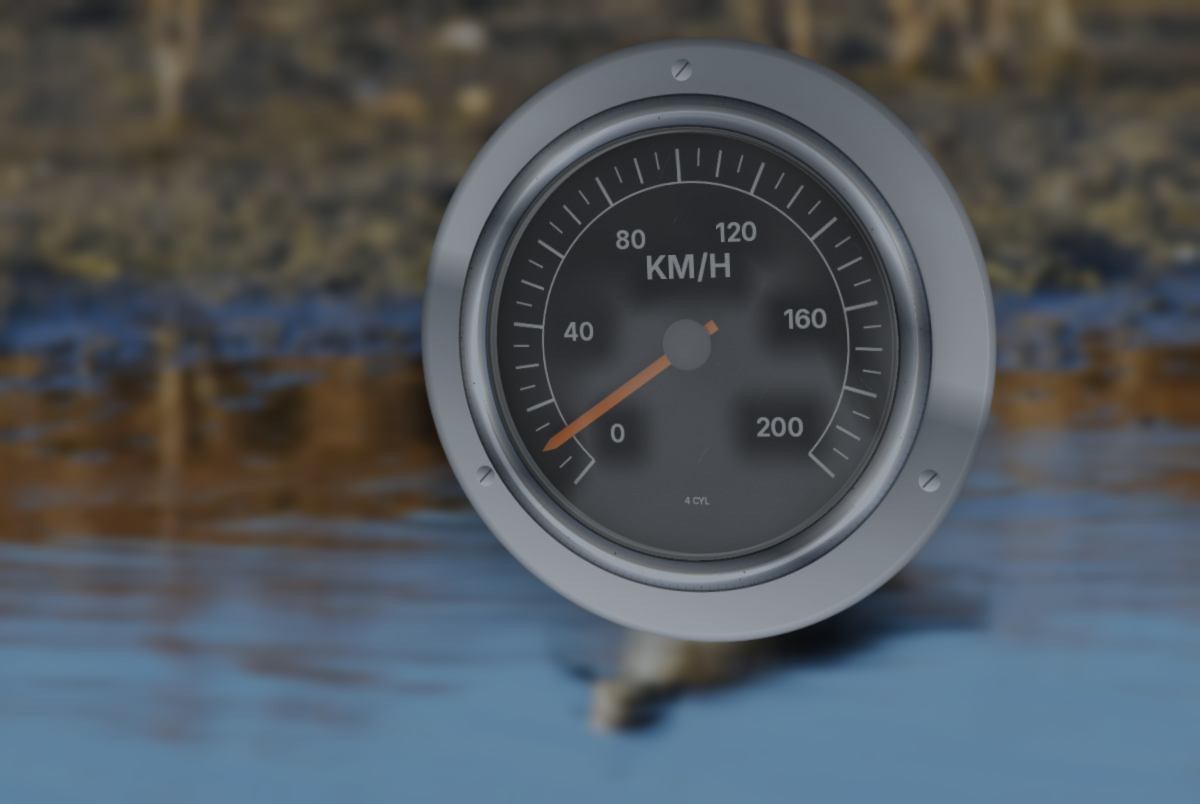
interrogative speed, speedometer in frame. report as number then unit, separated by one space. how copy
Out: 10 km/h
